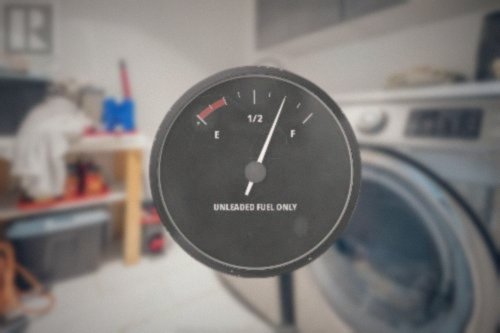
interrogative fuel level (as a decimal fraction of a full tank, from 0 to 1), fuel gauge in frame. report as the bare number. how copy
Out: 0.75
